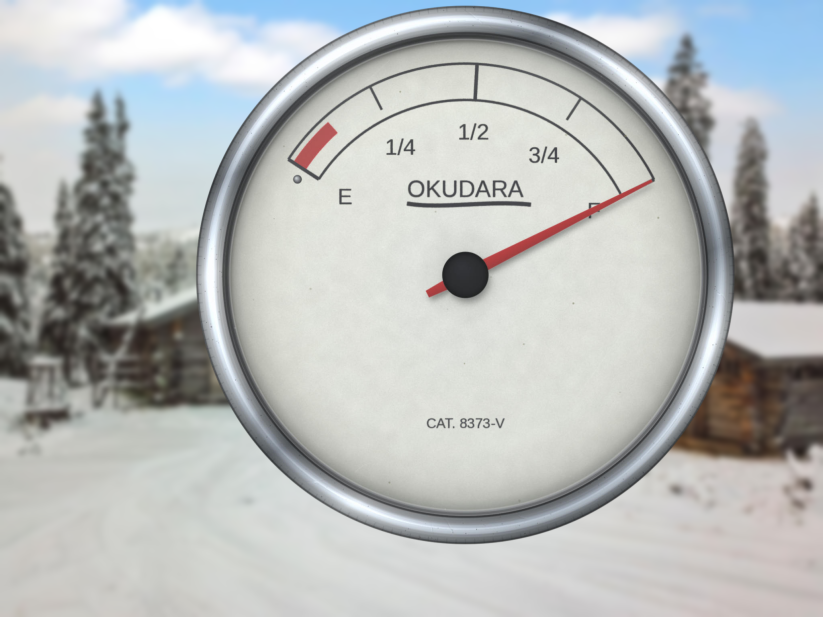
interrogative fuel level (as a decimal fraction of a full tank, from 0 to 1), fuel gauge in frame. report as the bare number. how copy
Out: 1
